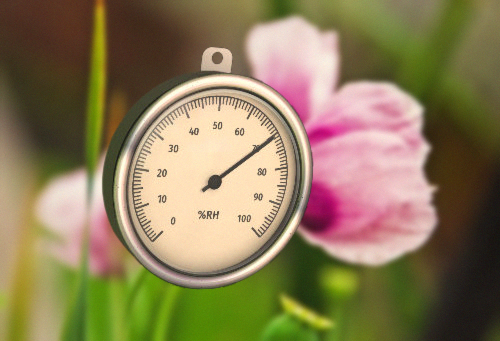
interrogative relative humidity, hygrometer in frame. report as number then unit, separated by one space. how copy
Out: 70 %
